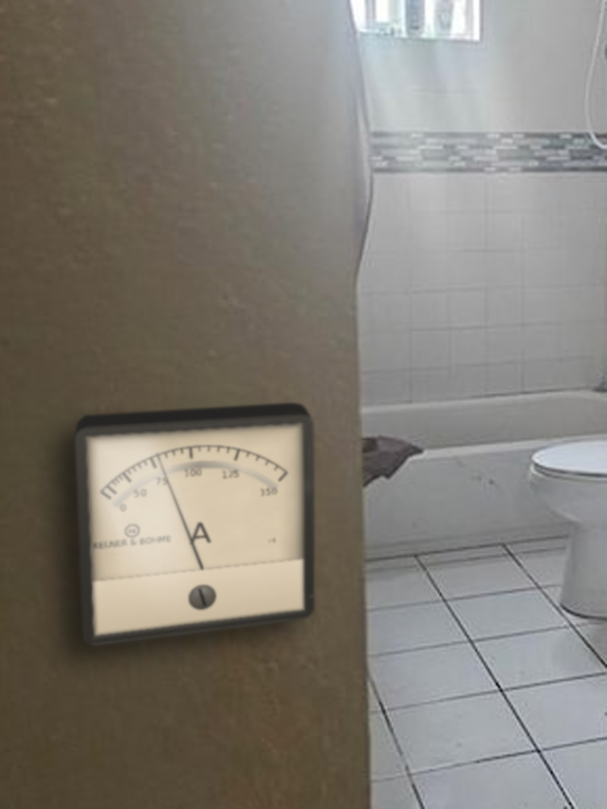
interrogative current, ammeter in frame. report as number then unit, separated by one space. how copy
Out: 80 A
